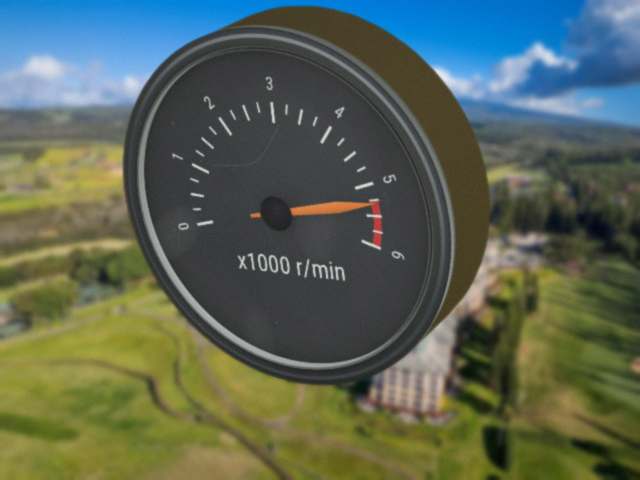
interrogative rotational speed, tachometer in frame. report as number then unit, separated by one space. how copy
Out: 5250 rpm
